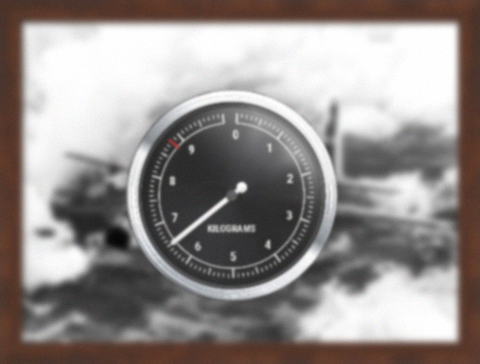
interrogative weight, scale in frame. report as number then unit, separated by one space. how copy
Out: 6.5 kg
